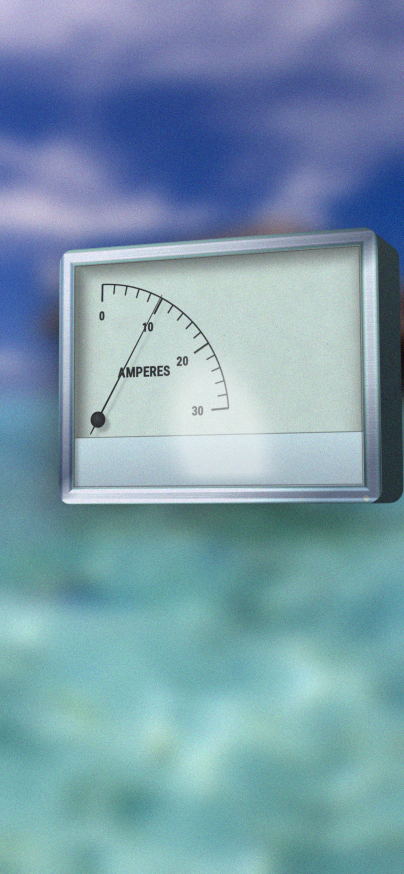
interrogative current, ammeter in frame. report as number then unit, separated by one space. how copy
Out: 10 A
